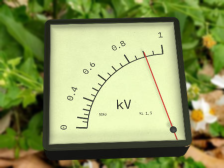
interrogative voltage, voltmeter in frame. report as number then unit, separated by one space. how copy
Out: 0.9 kV
